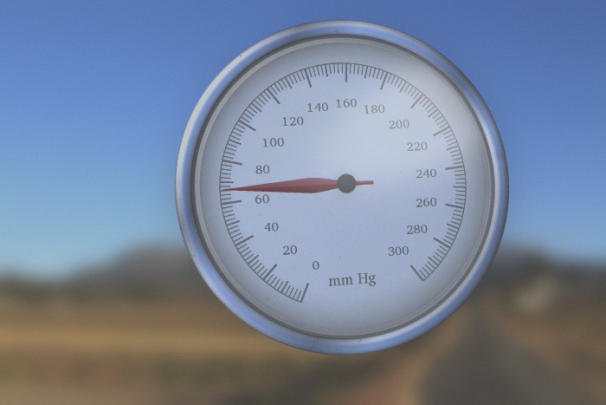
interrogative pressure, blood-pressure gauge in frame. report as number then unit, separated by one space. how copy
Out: 66 mmHg
